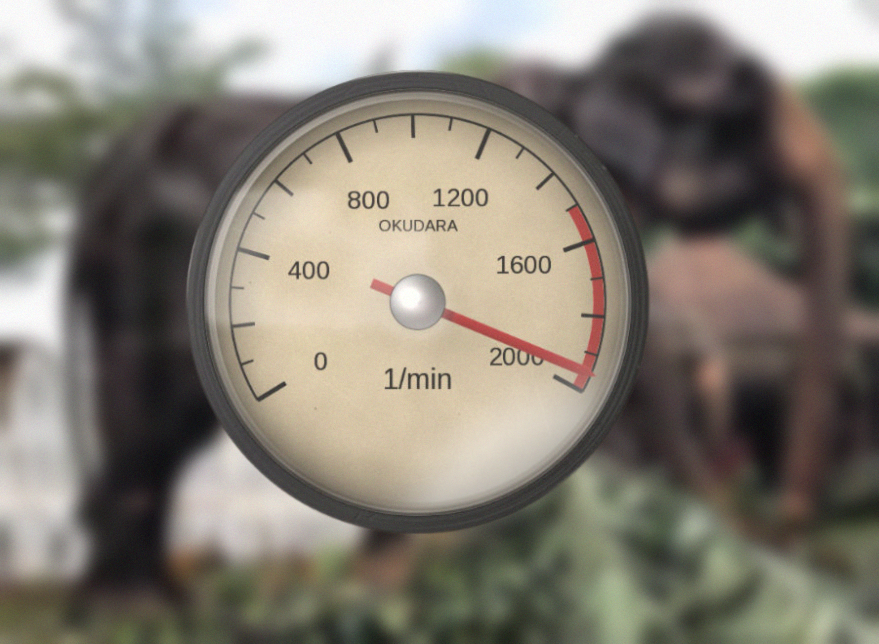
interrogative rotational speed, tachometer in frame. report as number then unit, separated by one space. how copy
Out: 1950 rpm
